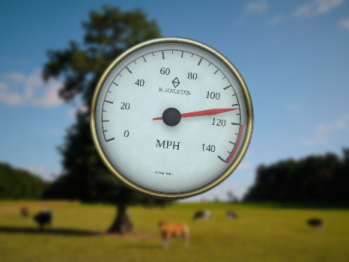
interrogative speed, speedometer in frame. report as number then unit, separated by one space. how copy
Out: 112.5 mph
